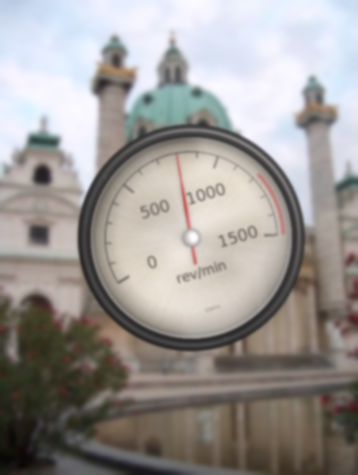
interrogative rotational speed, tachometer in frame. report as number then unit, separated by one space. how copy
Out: 800 rpm
